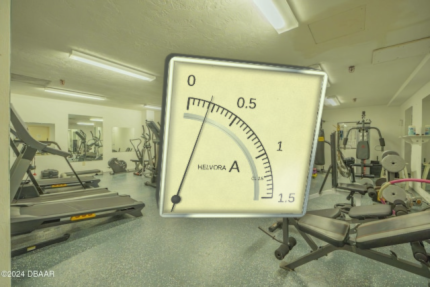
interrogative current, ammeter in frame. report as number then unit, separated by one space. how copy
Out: 0.2 A
